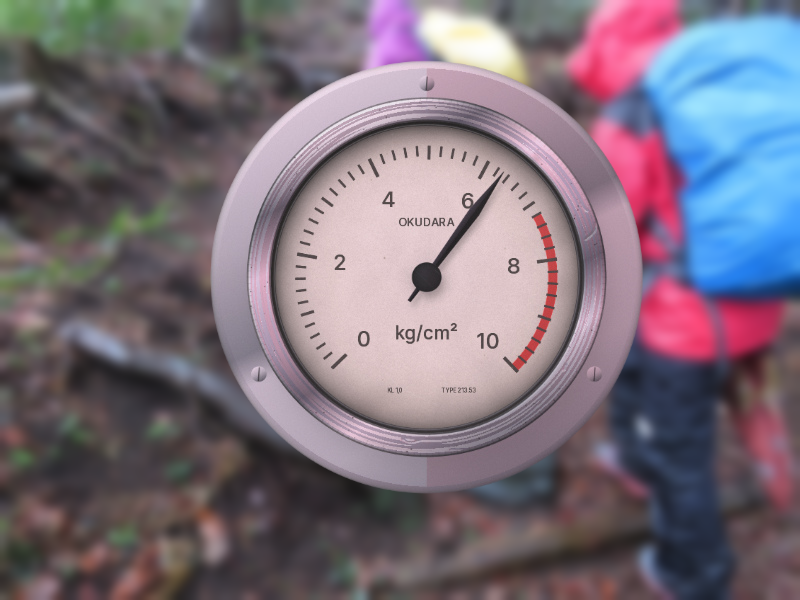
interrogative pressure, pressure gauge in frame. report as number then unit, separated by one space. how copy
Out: 6.3 kg/cm²
